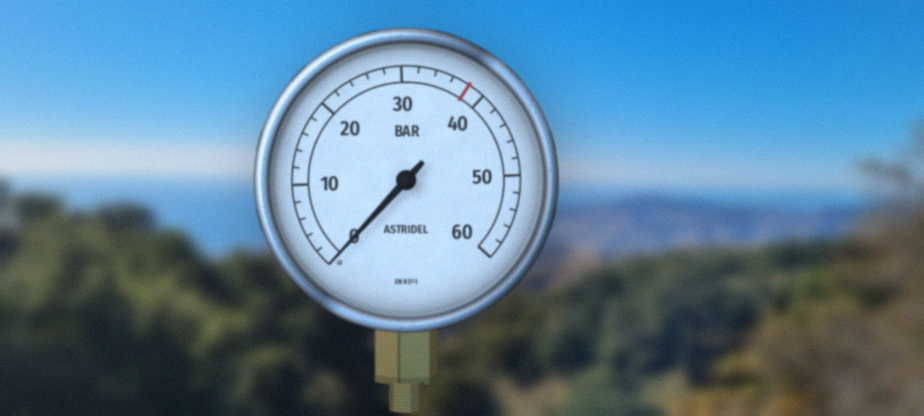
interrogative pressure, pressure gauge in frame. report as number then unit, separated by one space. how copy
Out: 0 bar
